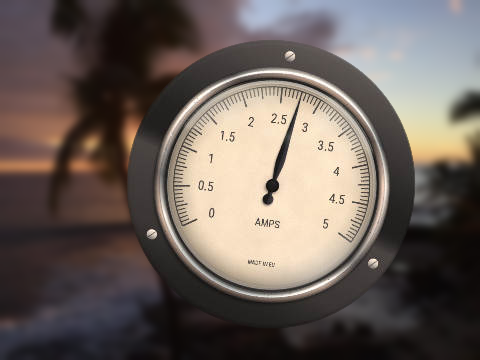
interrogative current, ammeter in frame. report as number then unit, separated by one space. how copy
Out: 2.75 A
